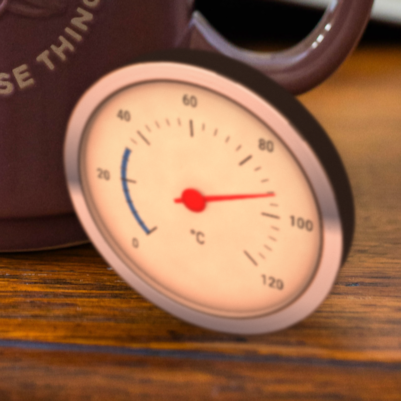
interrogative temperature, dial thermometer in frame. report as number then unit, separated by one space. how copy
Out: 92 °C
